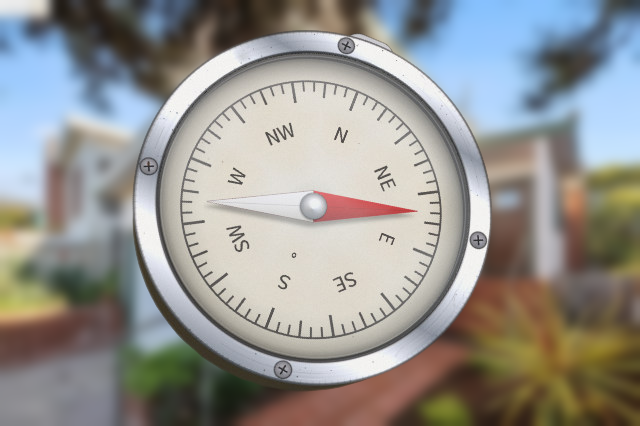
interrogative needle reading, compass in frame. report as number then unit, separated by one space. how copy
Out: 70 °
